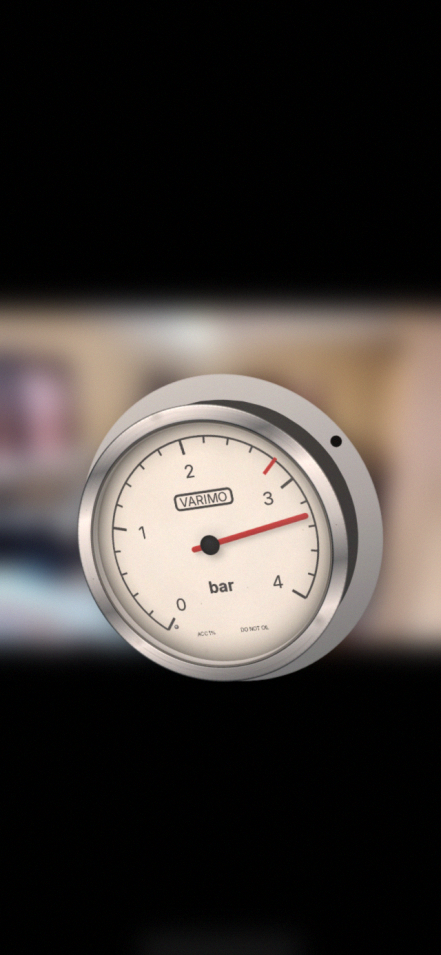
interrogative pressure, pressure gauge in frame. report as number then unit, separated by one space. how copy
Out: 3.3 bar
